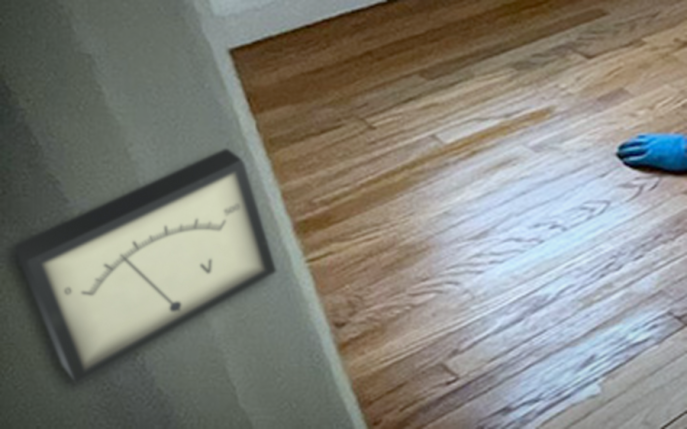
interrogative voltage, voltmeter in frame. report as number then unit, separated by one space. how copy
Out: 150 V
